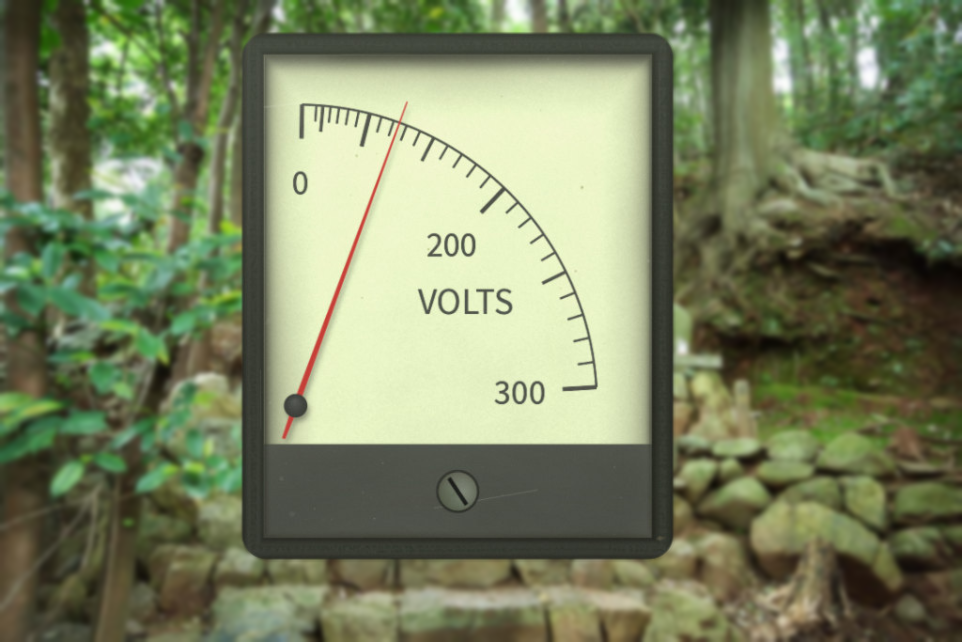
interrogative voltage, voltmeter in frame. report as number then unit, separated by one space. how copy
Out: 125 V
